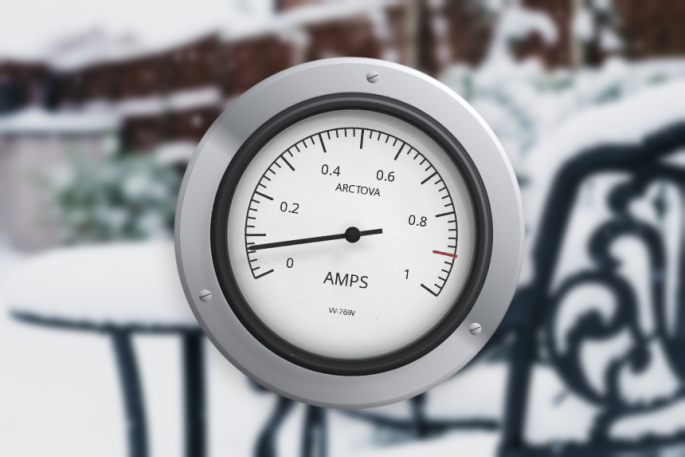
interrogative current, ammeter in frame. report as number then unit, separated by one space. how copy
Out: 0.07 A
